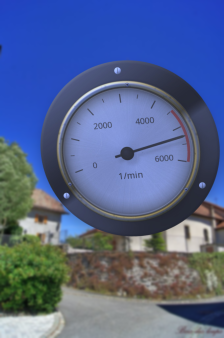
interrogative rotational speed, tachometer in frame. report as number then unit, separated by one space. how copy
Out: 5250 rpm
